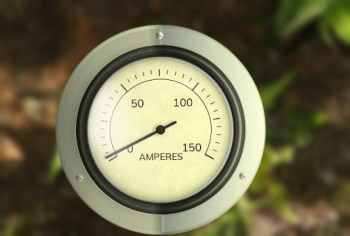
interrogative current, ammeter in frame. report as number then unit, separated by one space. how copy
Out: 2.5 A
